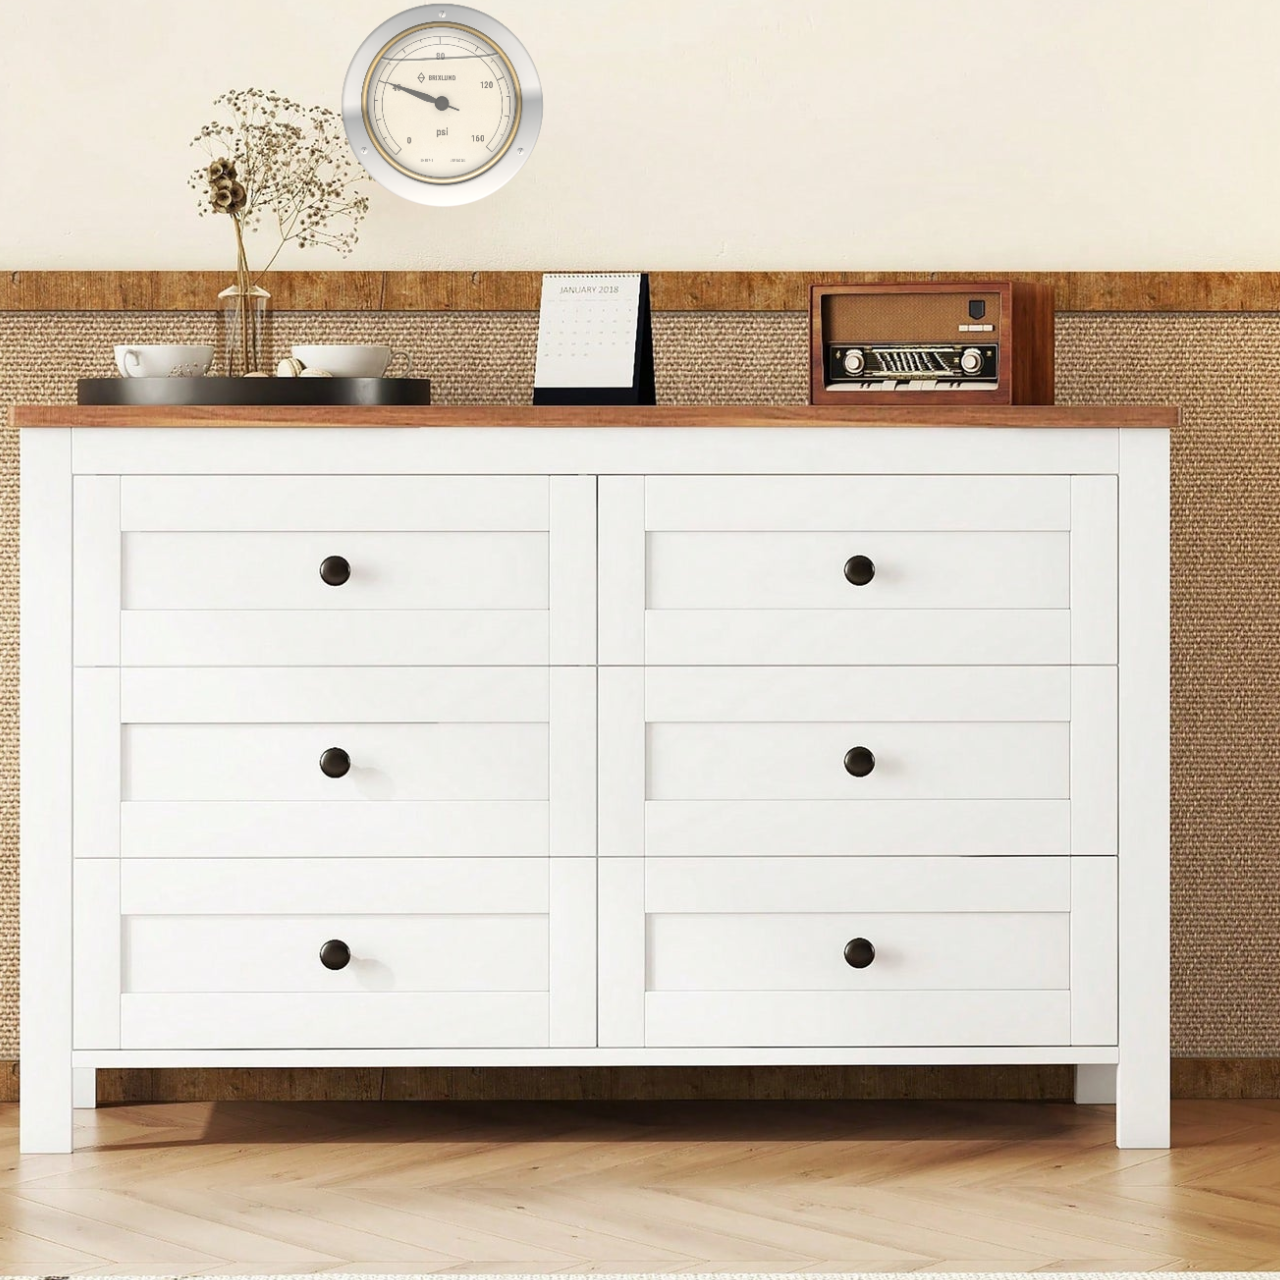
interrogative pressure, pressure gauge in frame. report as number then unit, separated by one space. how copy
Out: 40 psi
